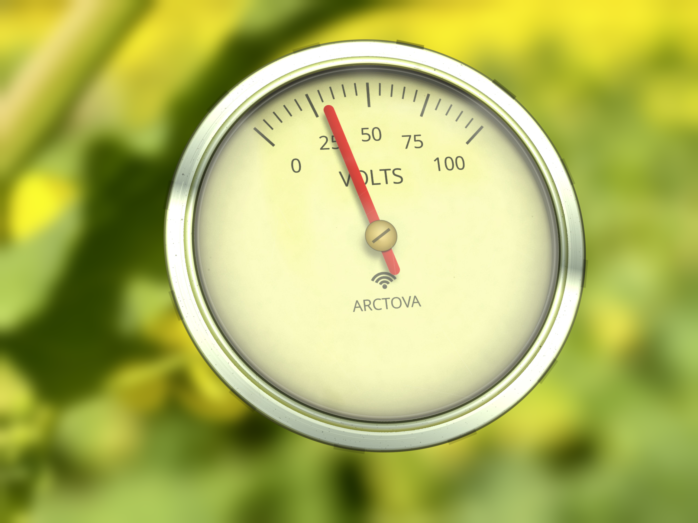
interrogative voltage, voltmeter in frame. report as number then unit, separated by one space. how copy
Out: 30 V
